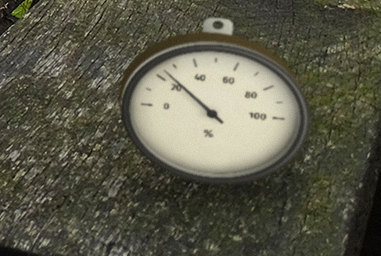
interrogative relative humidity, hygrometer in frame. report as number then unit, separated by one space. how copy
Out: 25 %
